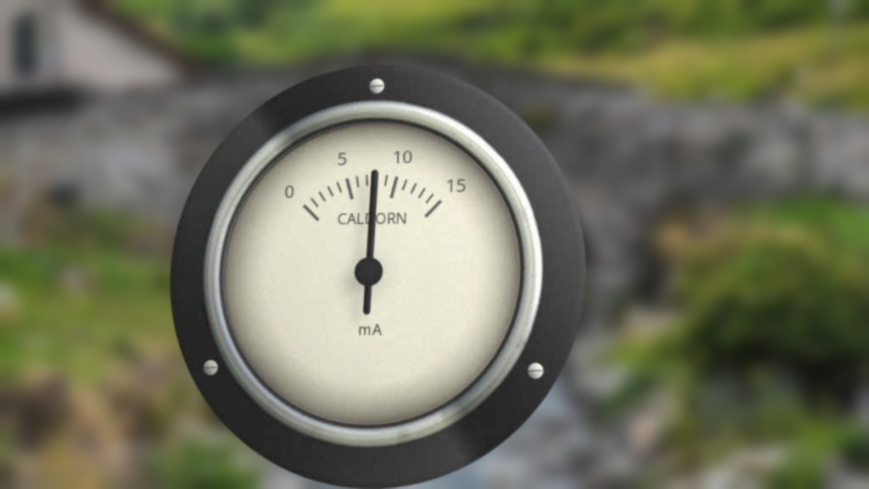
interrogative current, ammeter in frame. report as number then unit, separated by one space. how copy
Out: 8 mA
